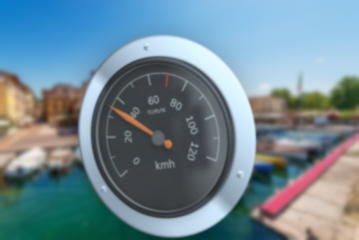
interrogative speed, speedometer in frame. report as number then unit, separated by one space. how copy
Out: 35 km/h
